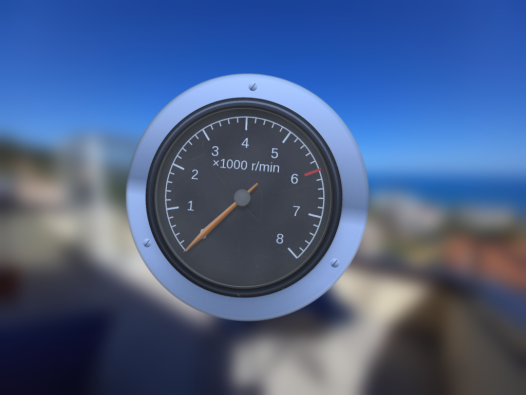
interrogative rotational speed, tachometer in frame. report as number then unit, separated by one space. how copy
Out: 0 rpm
